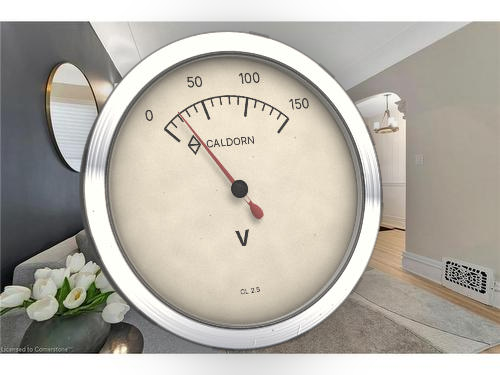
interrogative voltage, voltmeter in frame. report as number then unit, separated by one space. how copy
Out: 20 V
